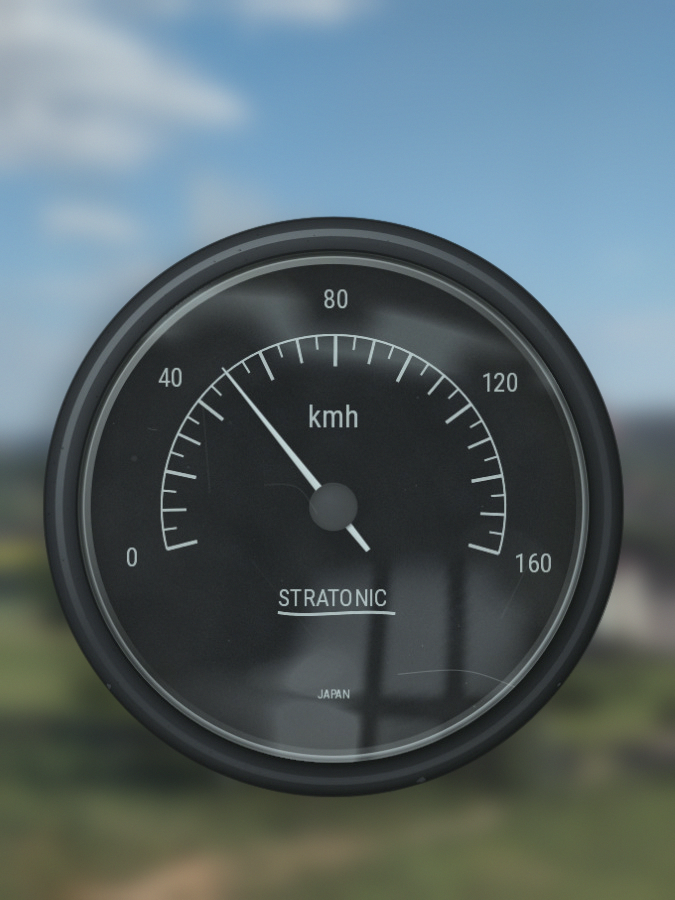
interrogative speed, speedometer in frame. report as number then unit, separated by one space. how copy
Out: 50 km/h
